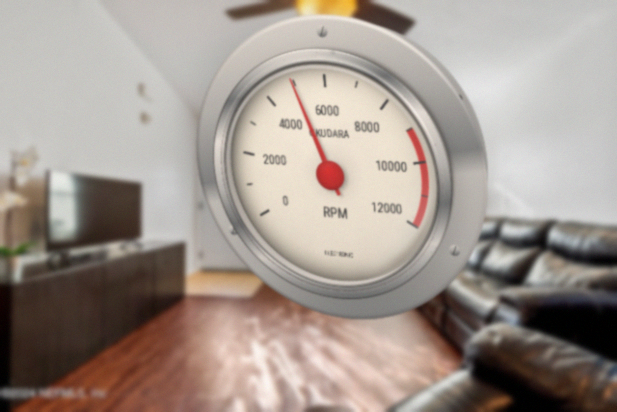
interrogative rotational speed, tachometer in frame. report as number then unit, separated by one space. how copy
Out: 5000 rpm
